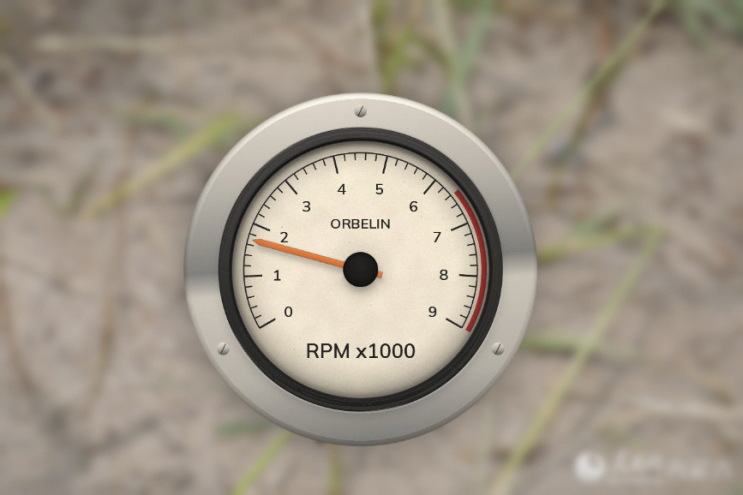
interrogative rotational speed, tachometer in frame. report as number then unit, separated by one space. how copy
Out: 1700 rpm
